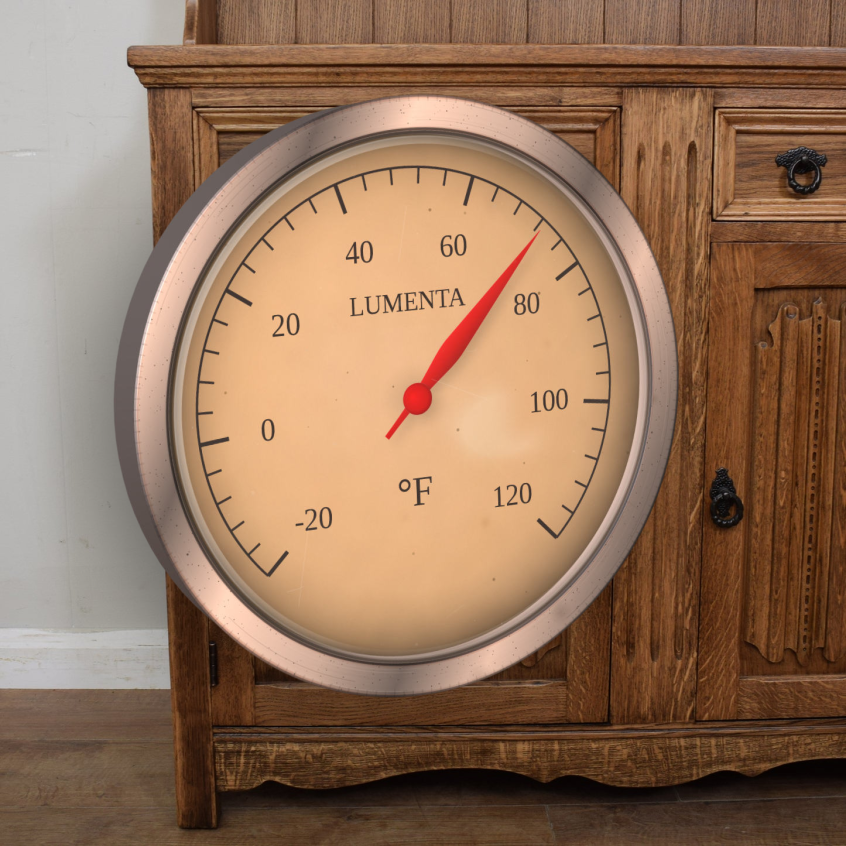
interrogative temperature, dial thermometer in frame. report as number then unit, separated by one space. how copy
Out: 72 °F
